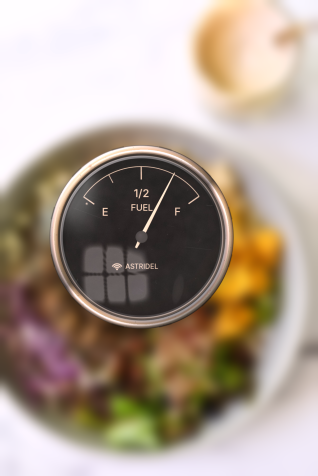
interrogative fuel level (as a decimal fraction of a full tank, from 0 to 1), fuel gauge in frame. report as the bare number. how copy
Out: 0.75
